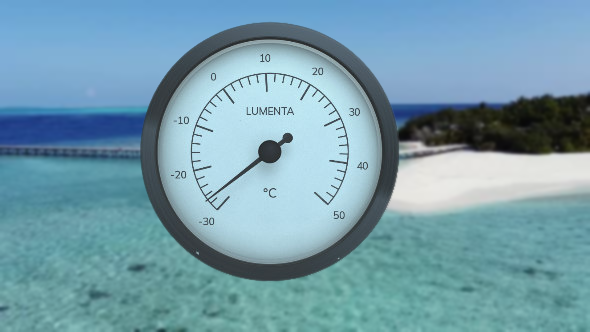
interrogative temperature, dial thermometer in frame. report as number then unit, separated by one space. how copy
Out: -27 °C
